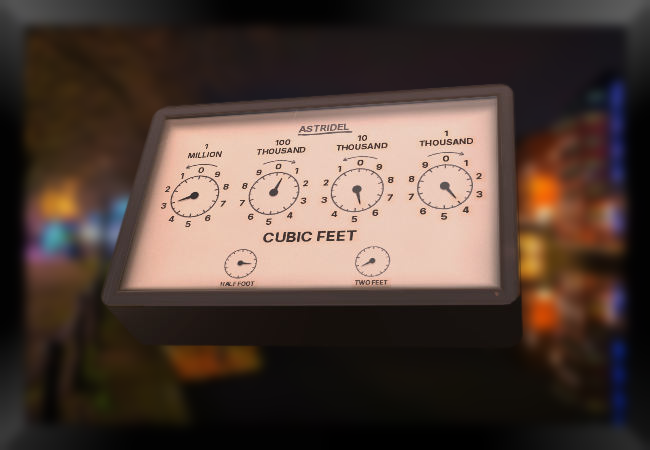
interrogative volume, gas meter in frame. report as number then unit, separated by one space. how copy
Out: 305400 ft³
